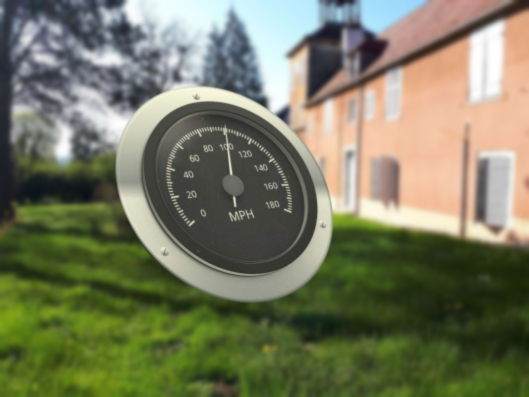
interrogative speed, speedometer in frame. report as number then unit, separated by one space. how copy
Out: 100 mph
